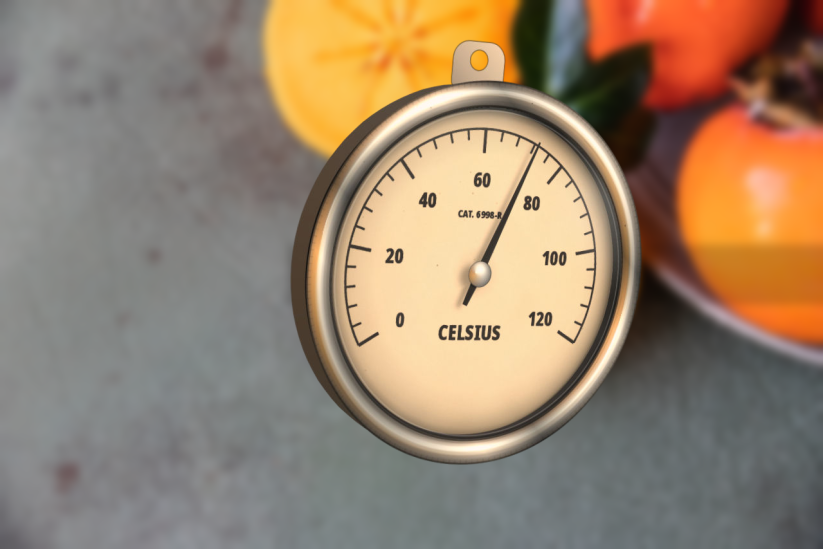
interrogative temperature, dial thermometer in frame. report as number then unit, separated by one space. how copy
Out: 72 °C
